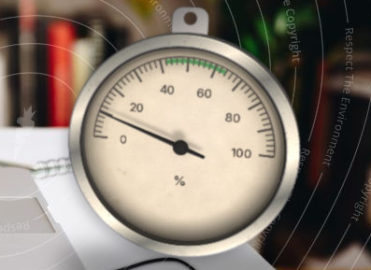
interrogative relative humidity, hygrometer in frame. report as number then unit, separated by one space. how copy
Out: 10 %
